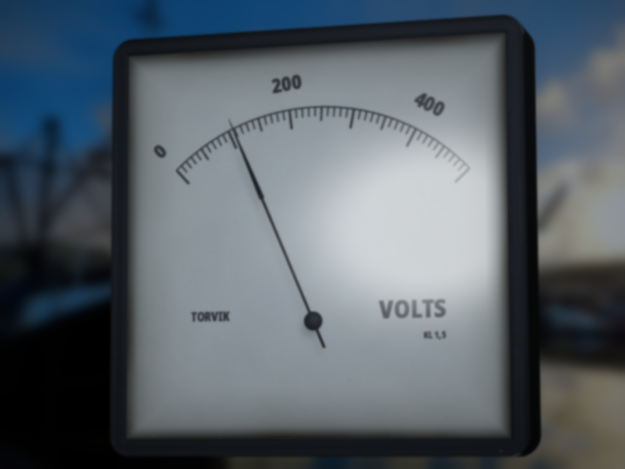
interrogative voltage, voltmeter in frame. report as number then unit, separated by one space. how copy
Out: 110 V
